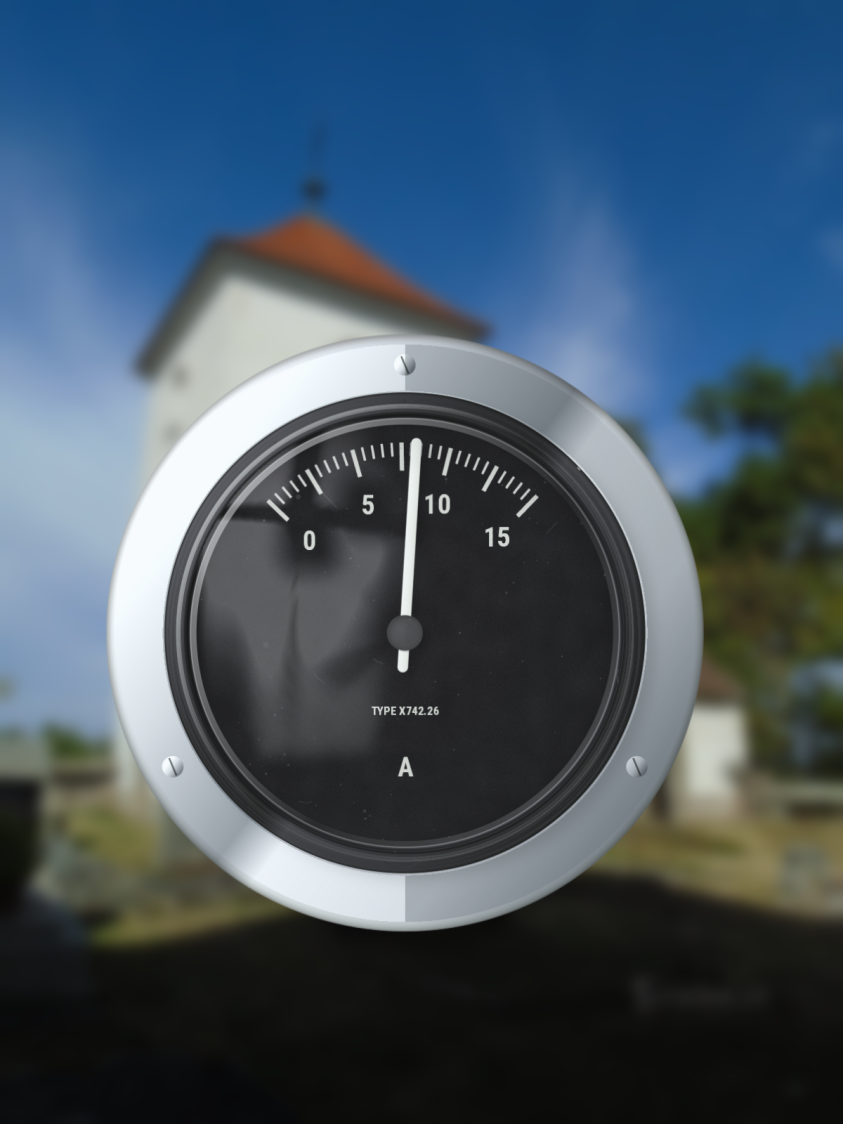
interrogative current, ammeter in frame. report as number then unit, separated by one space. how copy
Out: 8.25 A
